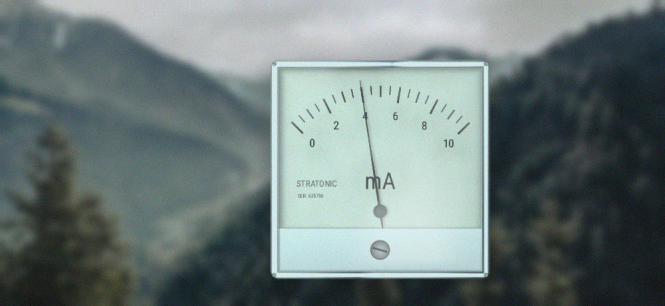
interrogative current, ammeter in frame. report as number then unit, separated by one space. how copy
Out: 4 mA
